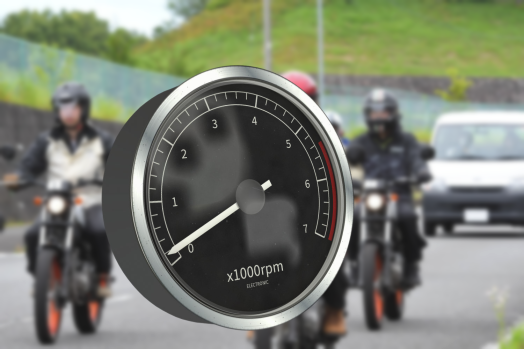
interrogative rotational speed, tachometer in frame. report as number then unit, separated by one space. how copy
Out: 200 rpm
